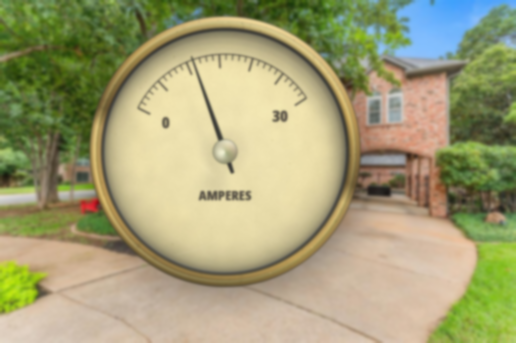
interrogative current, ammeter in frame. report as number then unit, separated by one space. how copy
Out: 11 A
